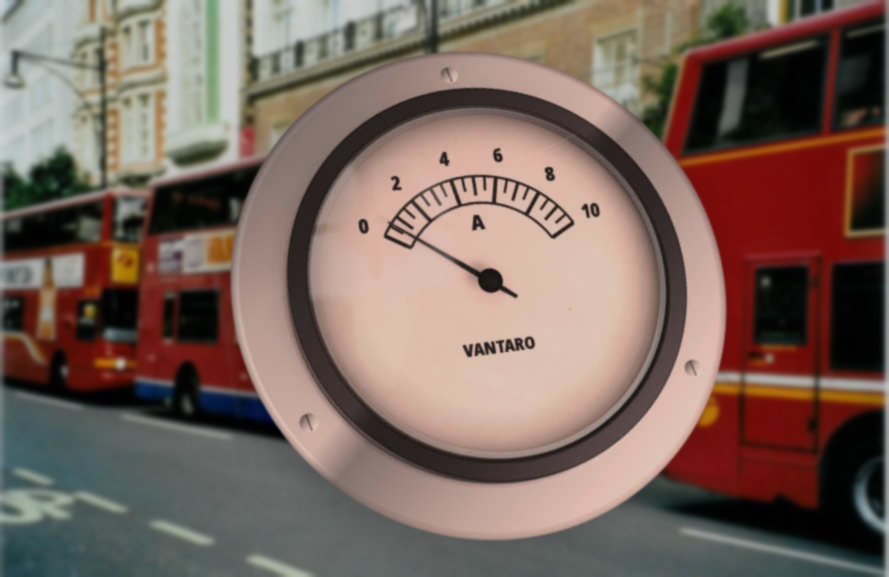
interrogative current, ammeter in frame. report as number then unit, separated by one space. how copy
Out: 0.5 A
